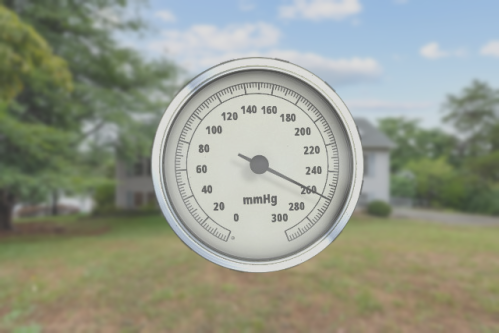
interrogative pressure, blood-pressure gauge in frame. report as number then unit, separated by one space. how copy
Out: 260 mmHg
